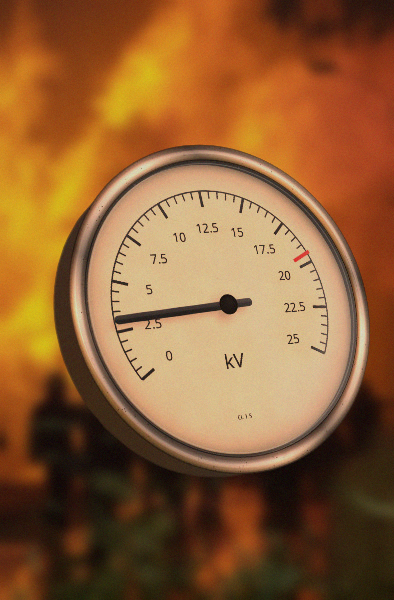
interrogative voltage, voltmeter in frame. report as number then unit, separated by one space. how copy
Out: 3 kV
